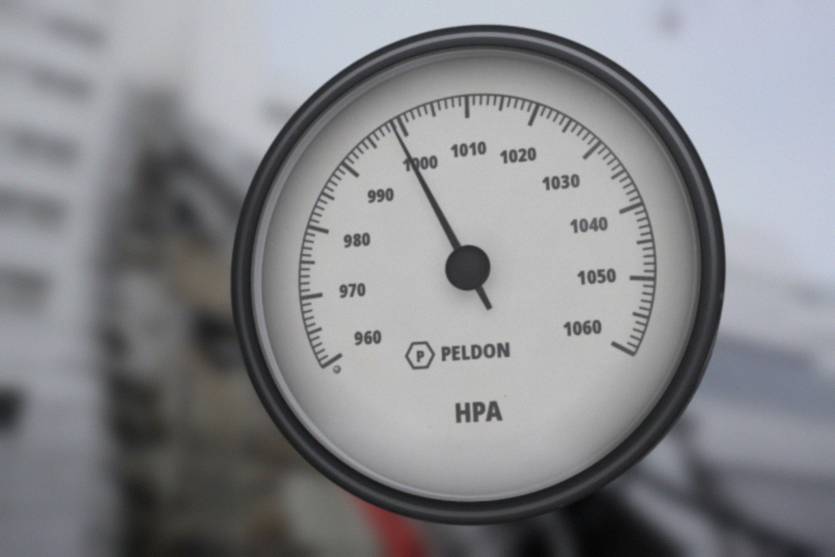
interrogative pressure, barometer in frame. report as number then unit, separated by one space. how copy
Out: 999 hPa
